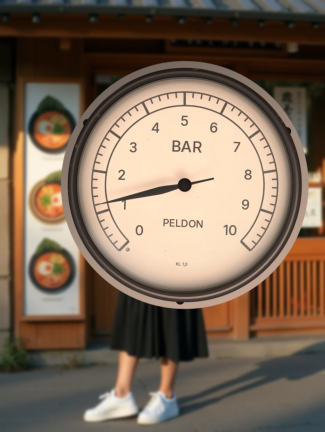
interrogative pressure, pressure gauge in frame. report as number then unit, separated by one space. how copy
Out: 1.2 bar
